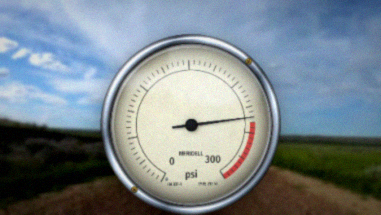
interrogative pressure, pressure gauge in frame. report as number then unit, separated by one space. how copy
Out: 235 psi
